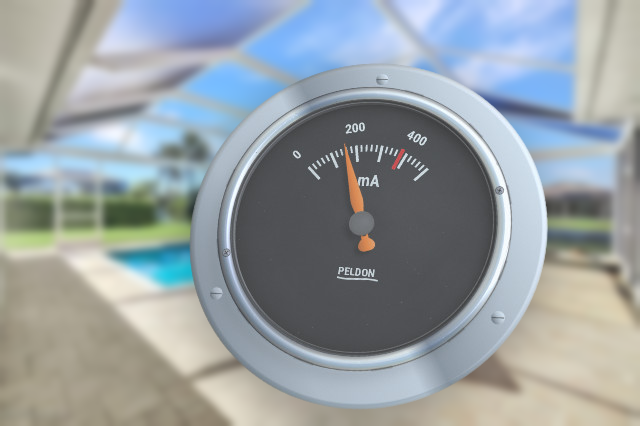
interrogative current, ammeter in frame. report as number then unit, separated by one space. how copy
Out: 160 mA
